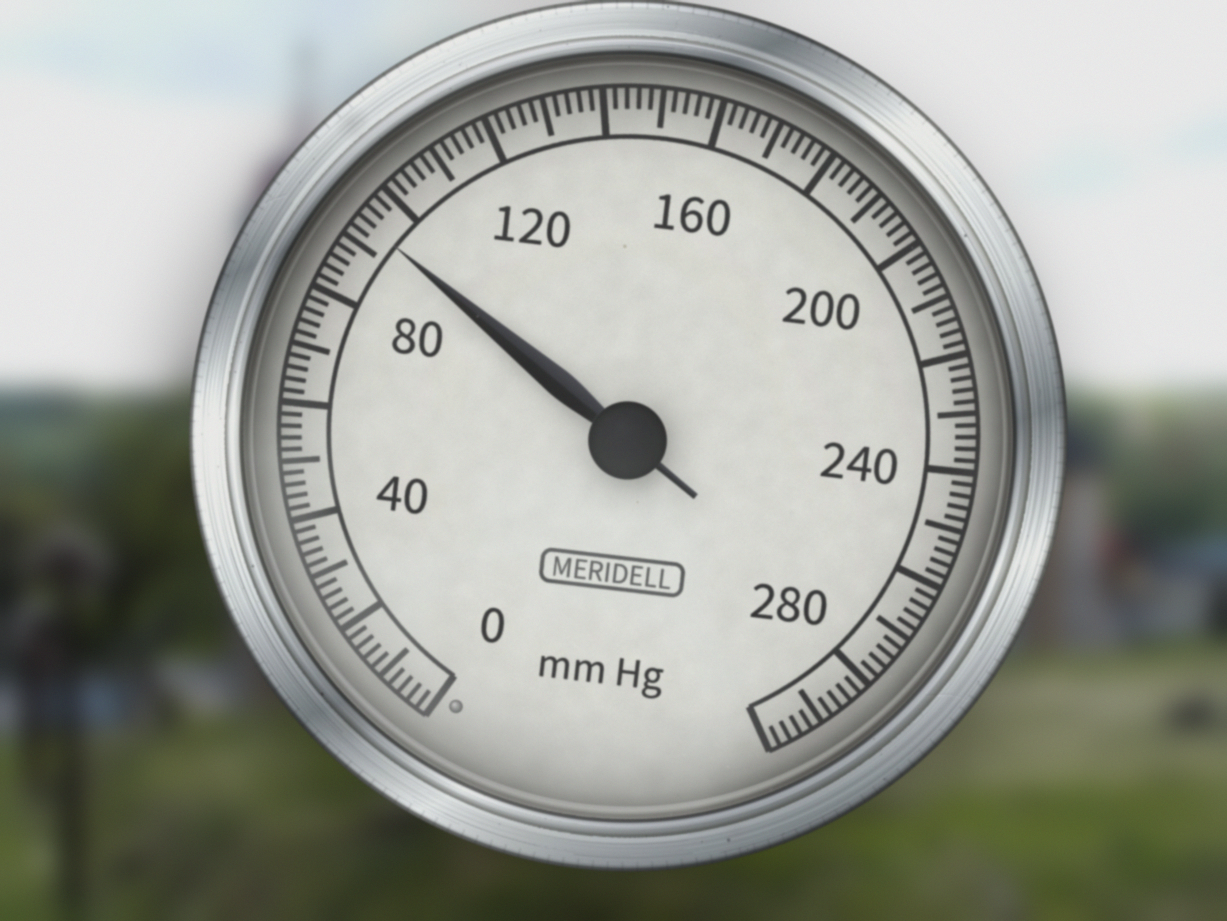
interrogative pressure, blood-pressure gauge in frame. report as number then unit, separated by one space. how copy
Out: 94 mmHg
